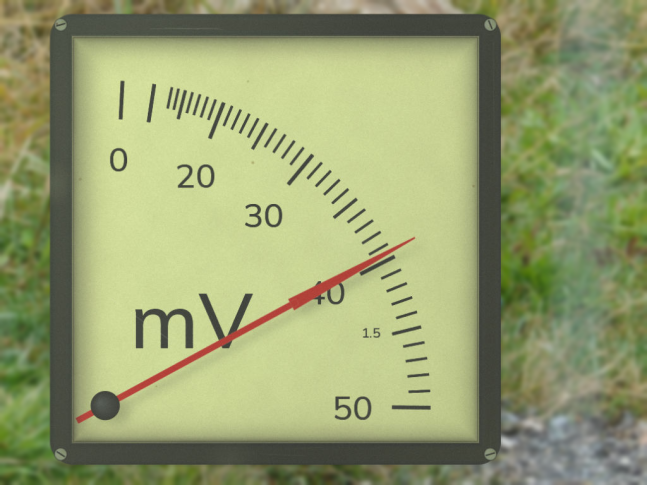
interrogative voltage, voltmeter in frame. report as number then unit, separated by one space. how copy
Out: 39.5 mV
